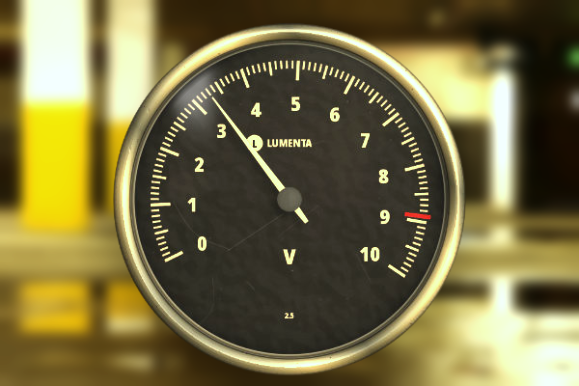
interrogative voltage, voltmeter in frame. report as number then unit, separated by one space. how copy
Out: 3.3 V
